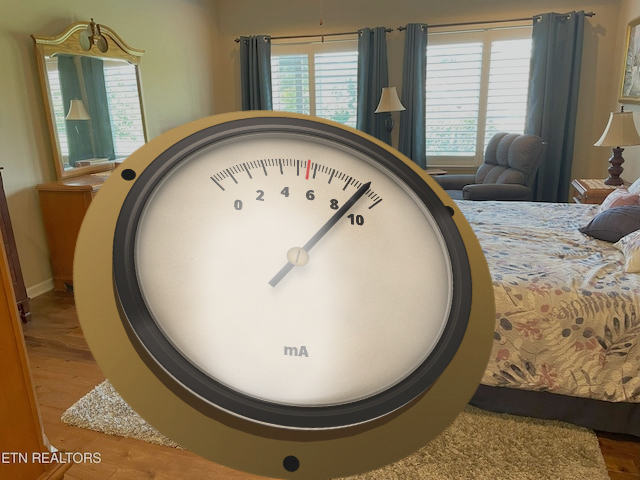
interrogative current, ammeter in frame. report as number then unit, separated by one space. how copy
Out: 9 mA
